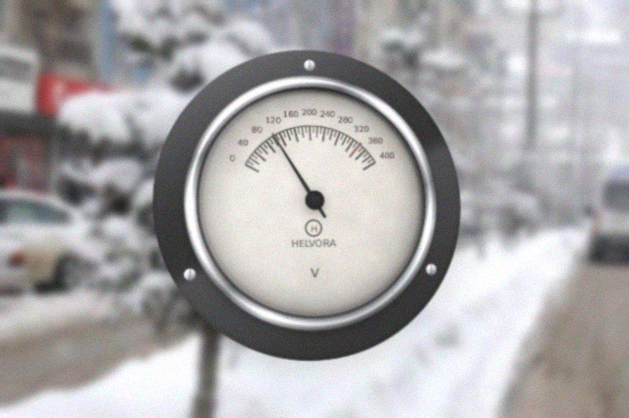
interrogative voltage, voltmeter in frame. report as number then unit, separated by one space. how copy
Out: 100 V
